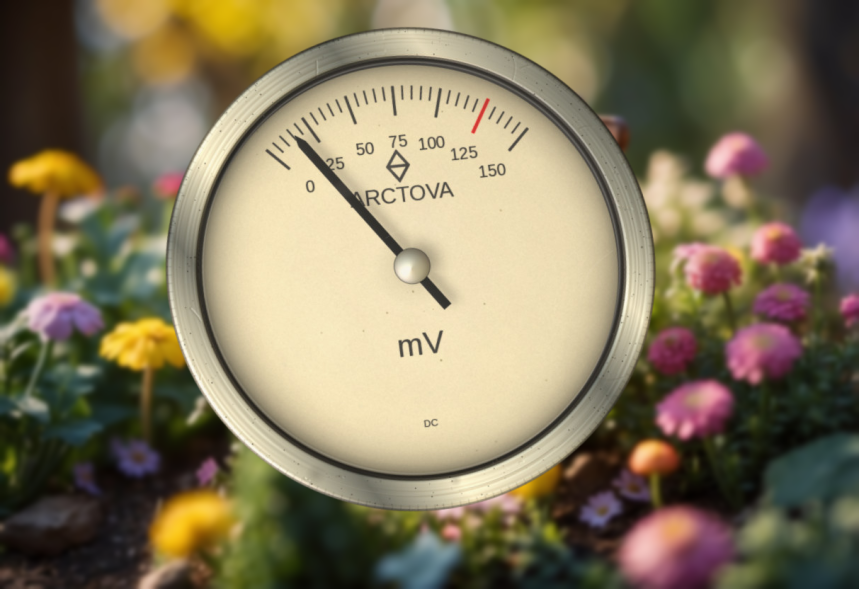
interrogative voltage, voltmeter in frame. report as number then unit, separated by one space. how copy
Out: 15 mV
